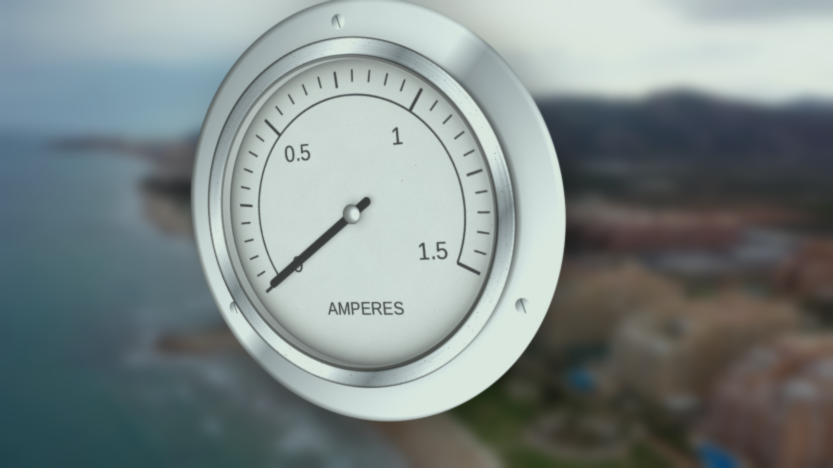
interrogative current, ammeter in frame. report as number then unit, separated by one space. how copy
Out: 0 A
